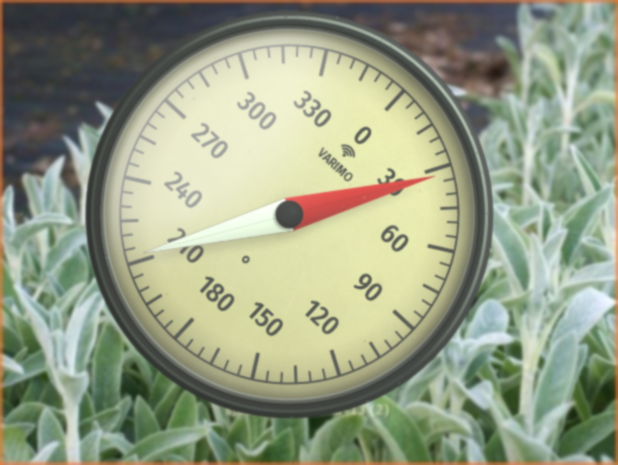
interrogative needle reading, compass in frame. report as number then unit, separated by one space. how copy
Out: 32.5 °
